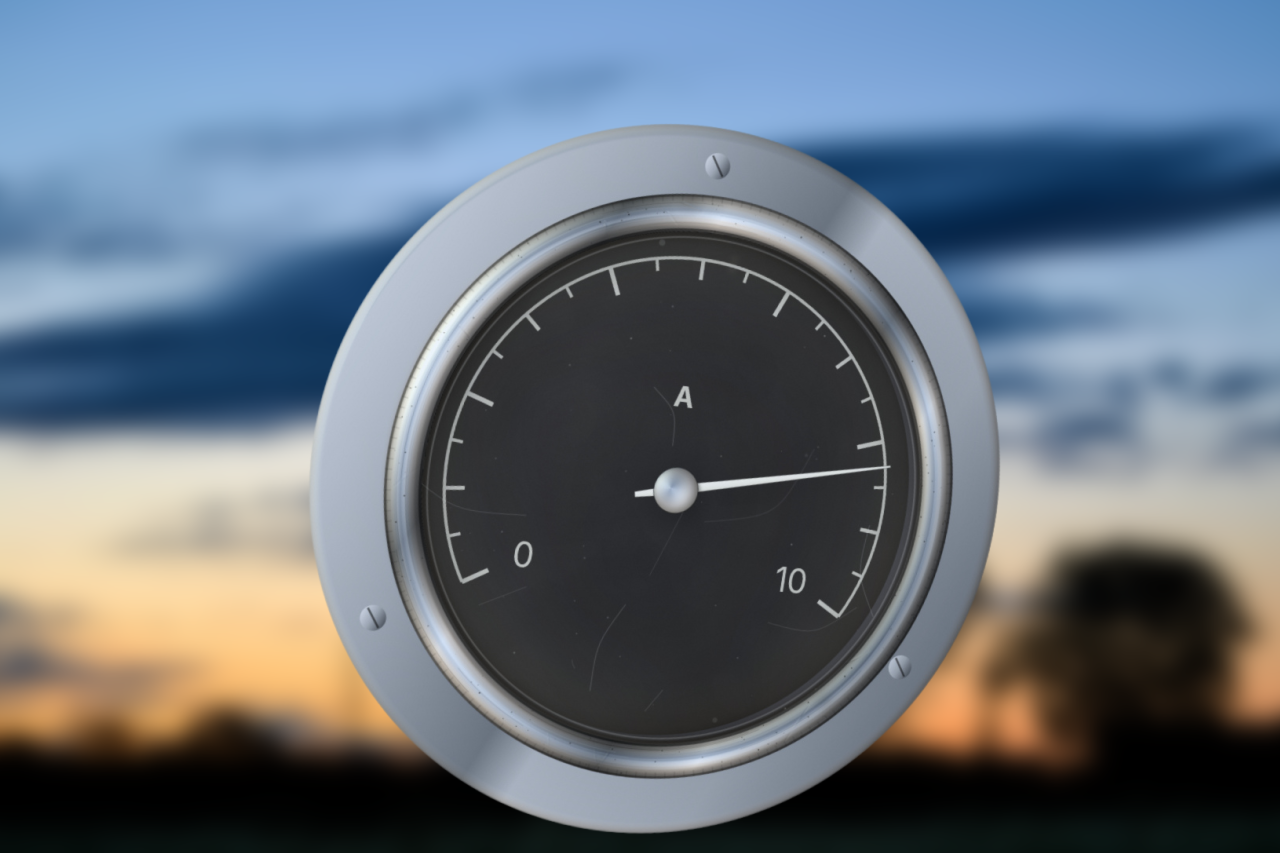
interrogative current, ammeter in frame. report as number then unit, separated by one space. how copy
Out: 8.25 A
